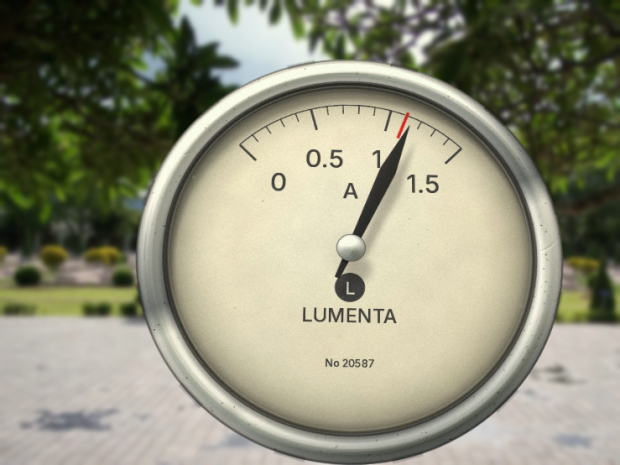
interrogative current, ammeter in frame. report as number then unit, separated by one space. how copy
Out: 1.15 A
